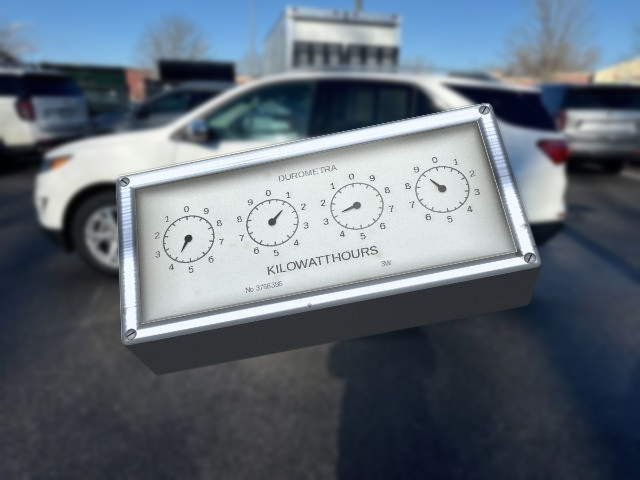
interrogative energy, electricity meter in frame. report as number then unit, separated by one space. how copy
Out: 4129 kWh
